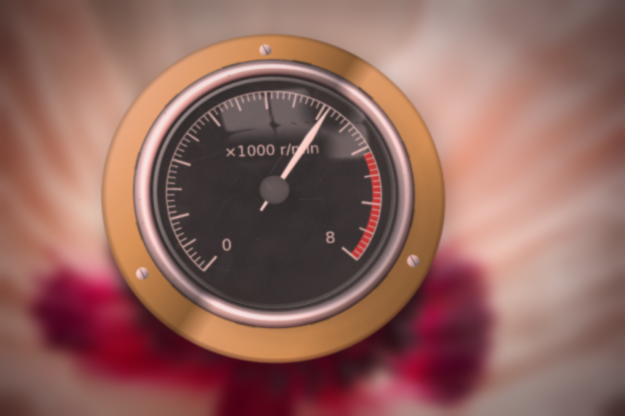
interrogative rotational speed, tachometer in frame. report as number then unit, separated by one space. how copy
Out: 5100 rpm
